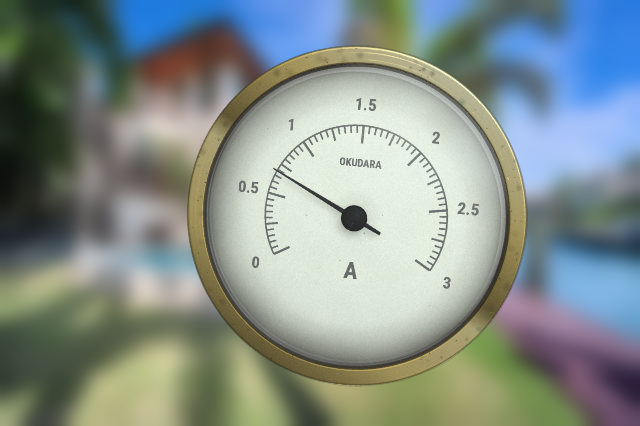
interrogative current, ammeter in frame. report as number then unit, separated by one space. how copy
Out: 0.7 A
